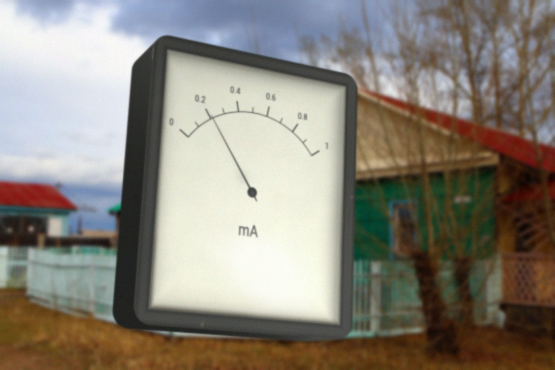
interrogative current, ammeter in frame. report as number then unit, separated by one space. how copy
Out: 0.2 mA
